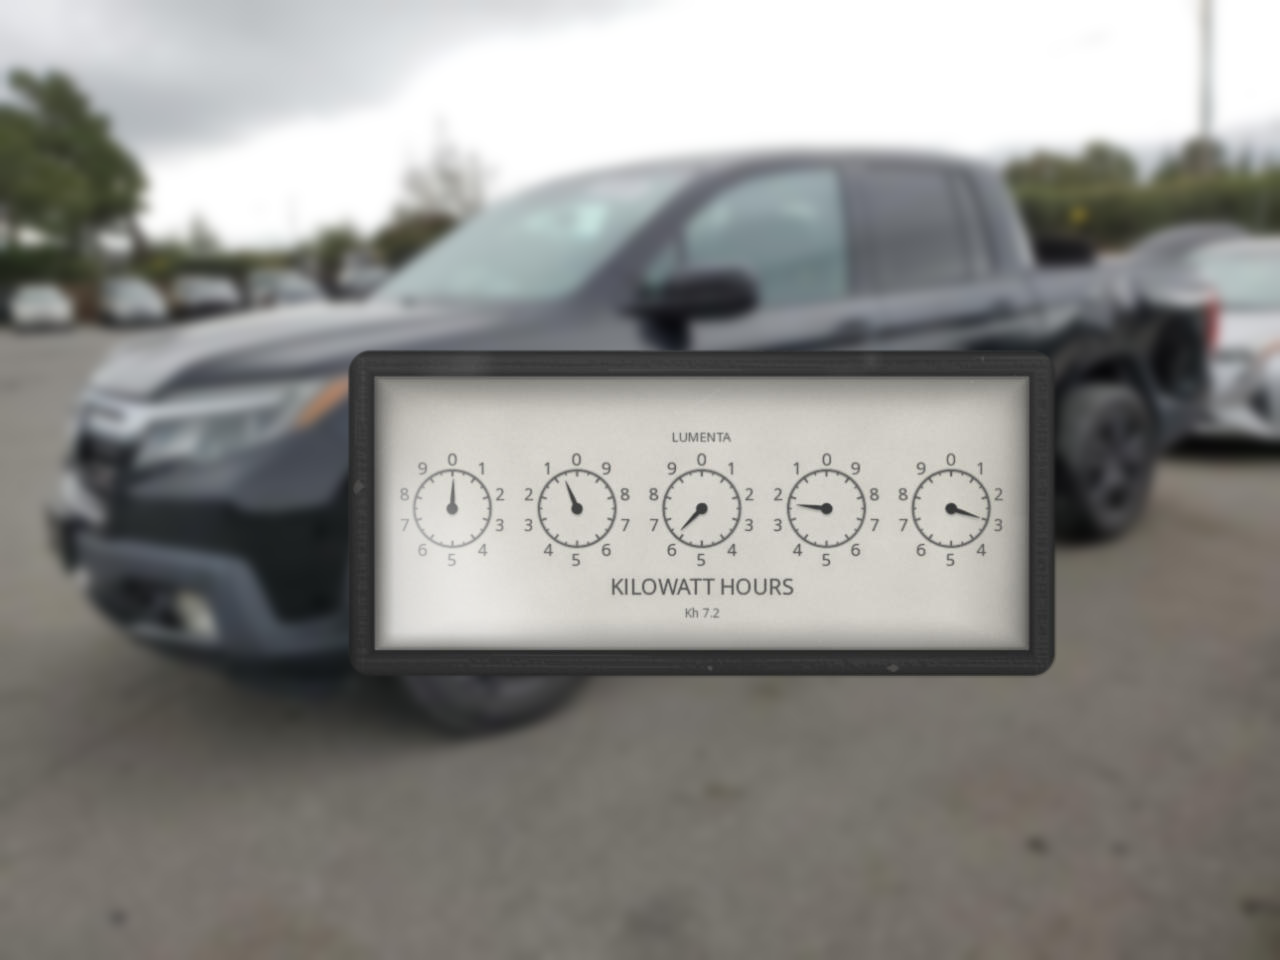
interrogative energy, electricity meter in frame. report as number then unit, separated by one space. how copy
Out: 623 kWh
